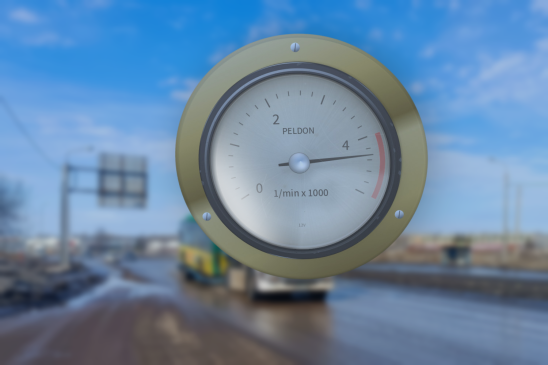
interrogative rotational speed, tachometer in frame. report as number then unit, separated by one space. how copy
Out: 4300 rpm
